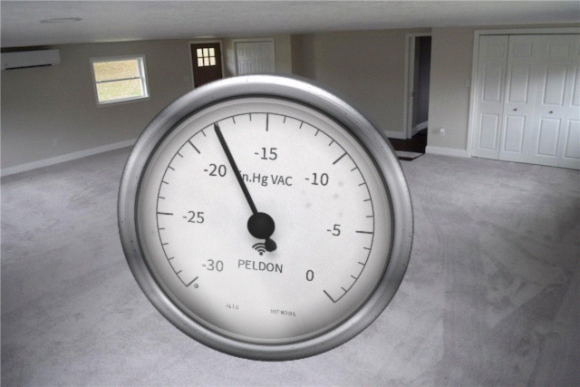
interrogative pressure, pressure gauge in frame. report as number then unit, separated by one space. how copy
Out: -18 inHg
